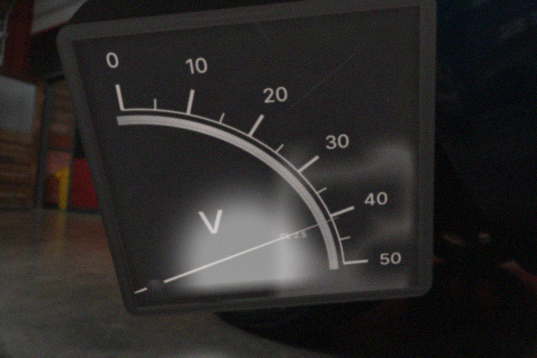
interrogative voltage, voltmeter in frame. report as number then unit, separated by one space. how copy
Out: 40 V
